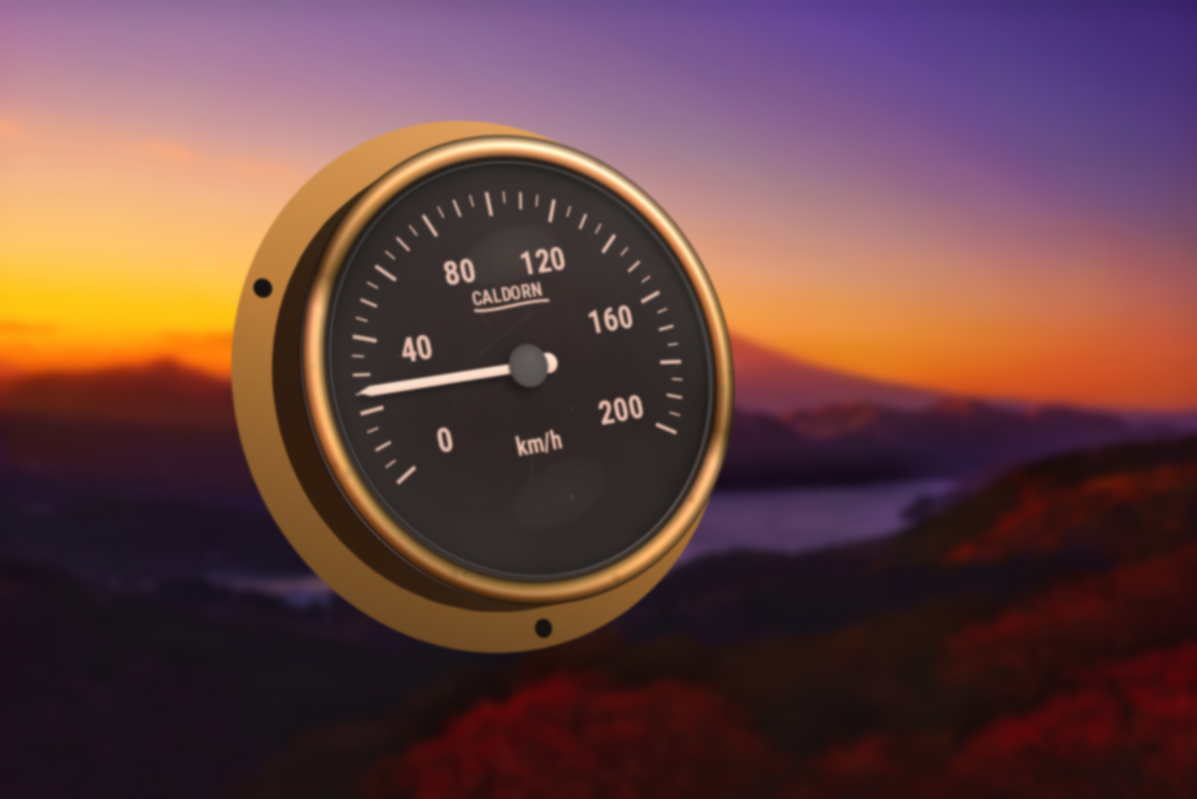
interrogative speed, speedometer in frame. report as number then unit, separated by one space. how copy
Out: 25 km/h
